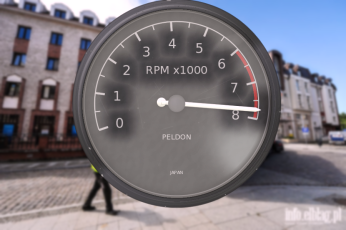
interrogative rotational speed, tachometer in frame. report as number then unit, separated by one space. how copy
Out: 7750 rpm
